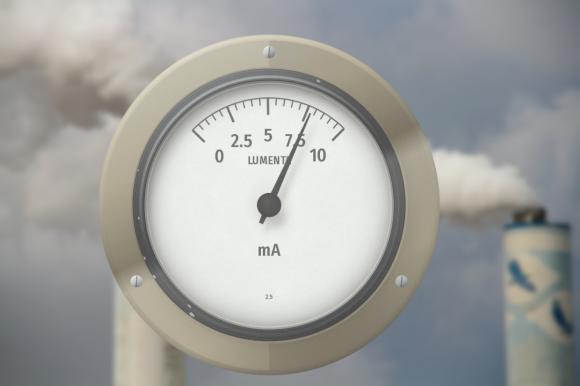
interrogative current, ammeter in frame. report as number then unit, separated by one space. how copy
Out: 7.75 mA
